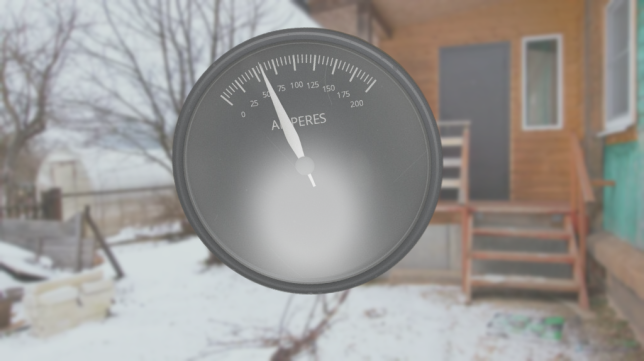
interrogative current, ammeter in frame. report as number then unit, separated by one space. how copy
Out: 60 A
